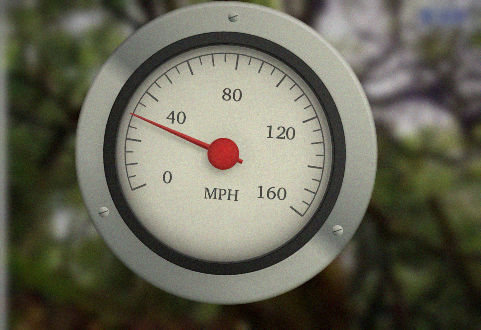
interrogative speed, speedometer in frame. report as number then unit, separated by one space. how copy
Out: 30 mph
